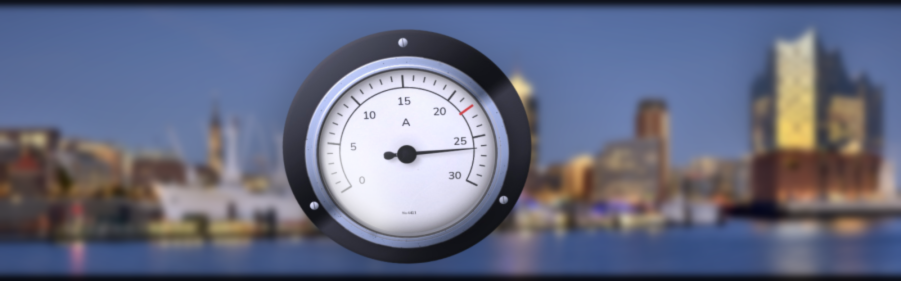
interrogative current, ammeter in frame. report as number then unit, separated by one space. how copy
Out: 26 A
